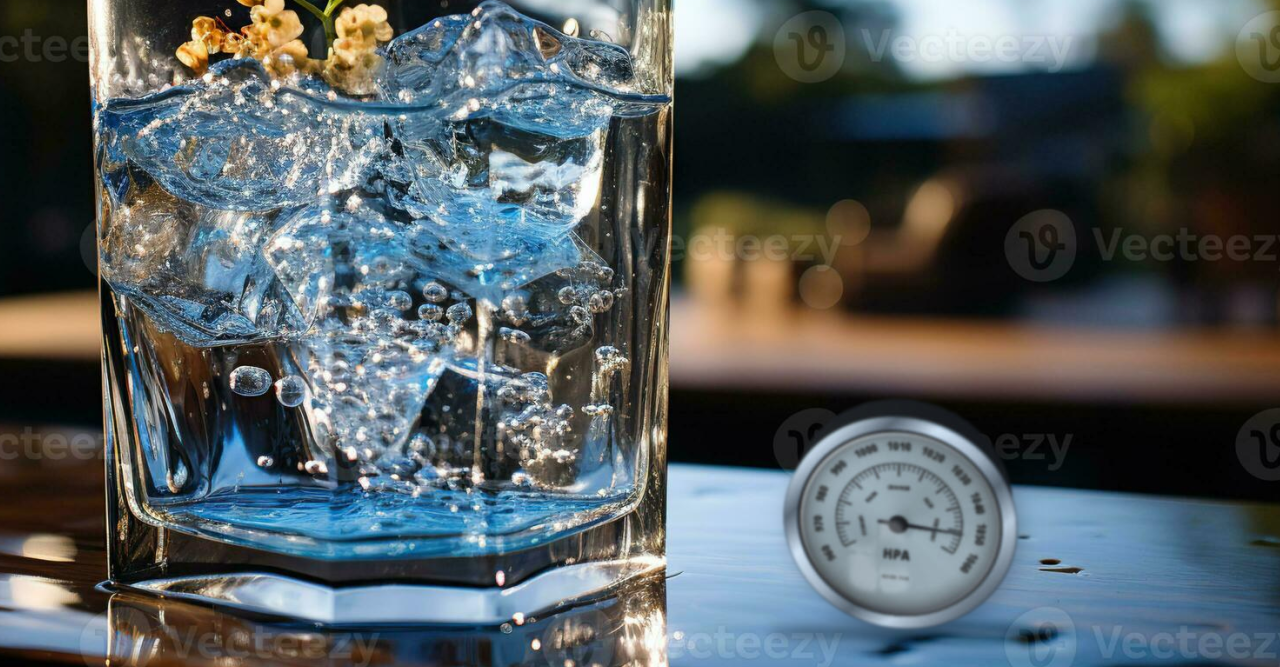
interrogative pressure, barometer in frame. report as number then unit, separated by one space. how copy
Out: 1050 hPa
